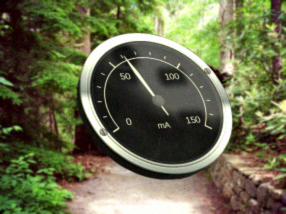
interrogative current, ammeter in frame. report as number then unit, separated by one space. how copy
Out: 60 mA
